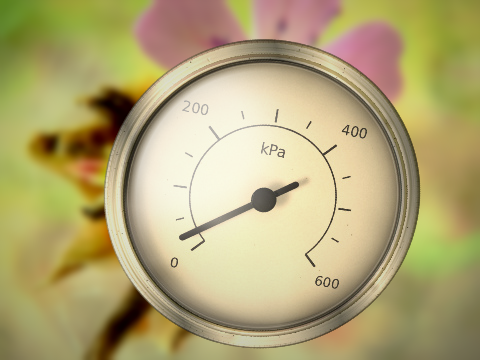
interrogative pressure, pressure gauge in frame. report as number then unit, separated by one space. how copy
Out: 25 kPa
